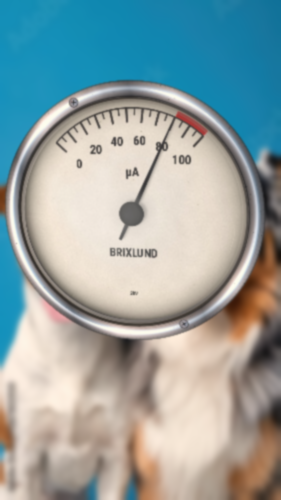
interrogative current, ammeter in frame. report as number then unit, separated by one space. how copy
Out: 80 µA
